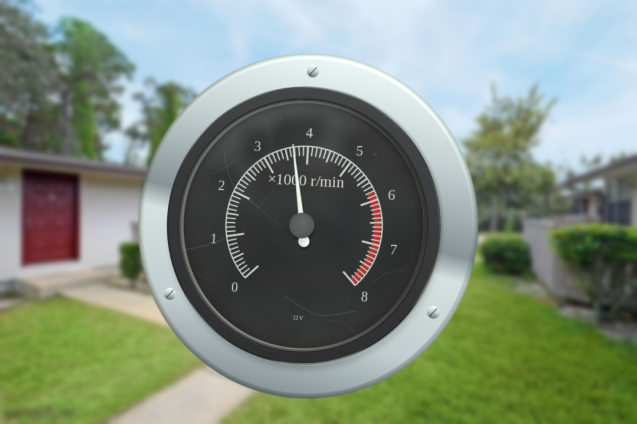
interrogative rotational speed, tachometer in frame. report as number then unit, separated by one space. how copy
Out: 3700 rpm
